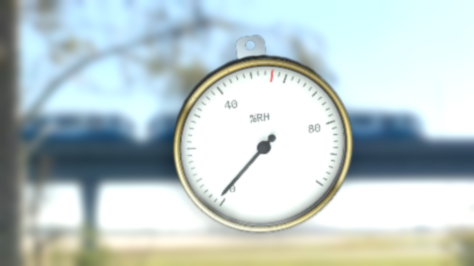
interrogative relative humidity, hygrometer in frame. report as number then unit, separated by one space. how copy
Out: 2 %
